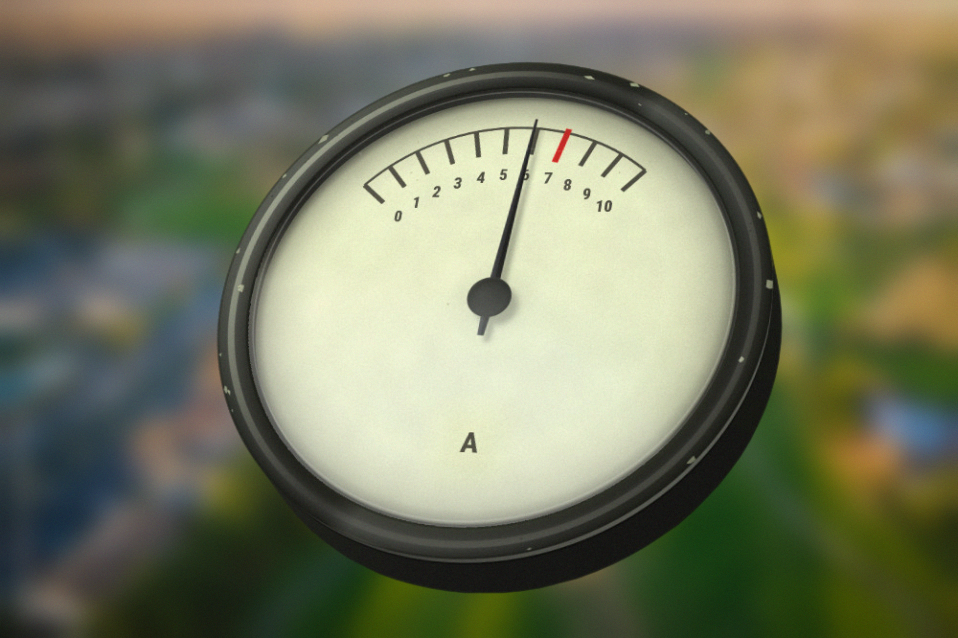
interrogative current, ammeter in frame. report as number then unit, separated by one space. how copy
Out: 6 A
